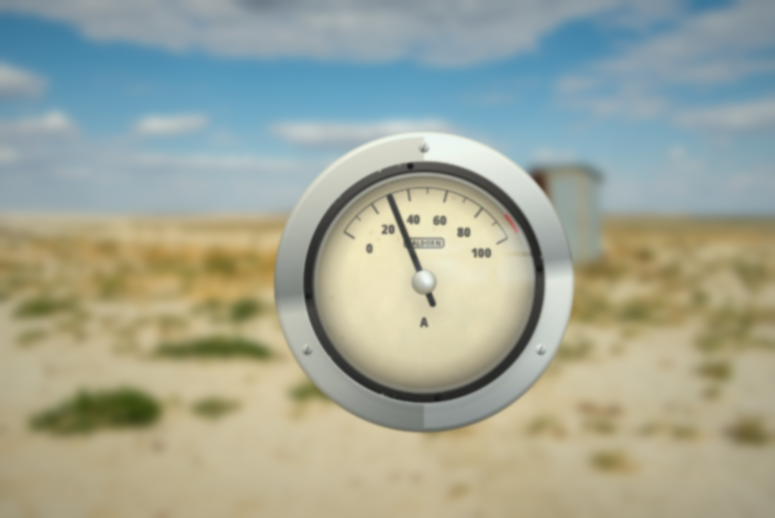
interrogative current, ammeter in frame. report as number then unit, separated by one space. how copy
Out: 30 A
